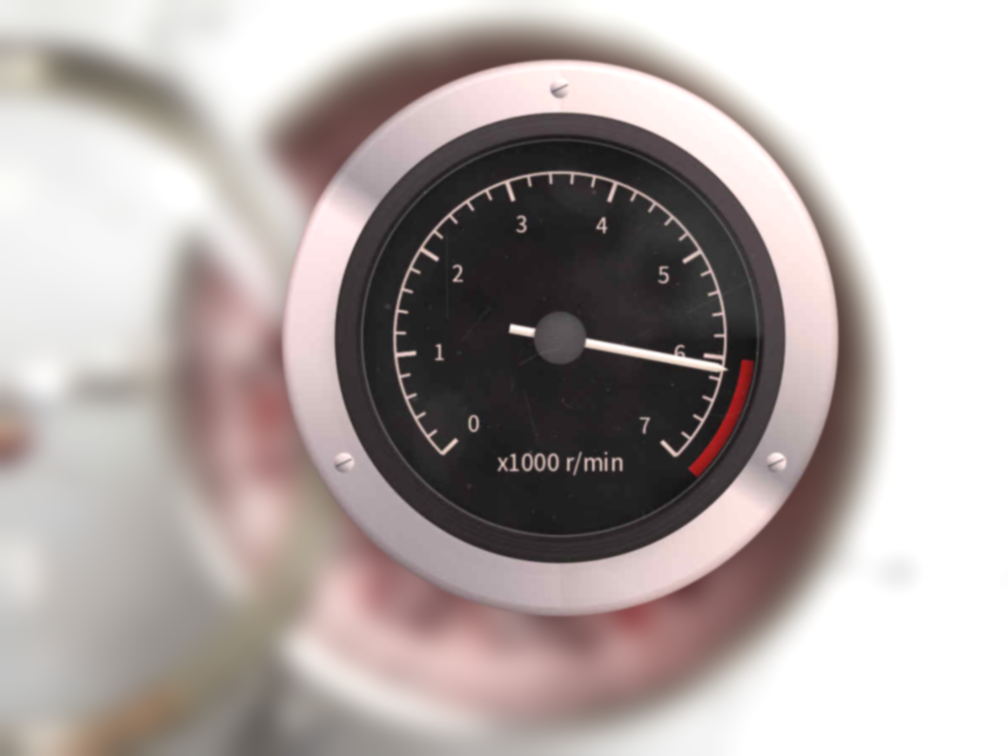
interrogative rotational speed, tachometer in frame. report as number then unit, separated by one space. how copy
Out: 6100 rpm
